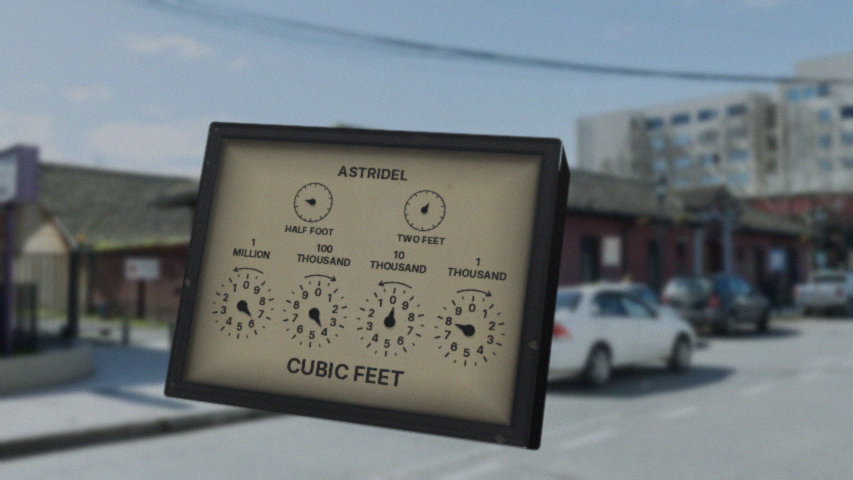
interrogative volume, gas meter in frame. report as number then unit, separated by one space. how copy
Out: 639800 ft³
